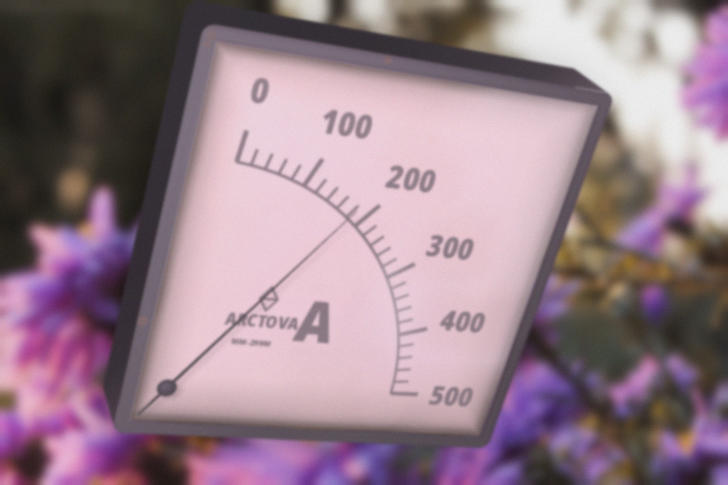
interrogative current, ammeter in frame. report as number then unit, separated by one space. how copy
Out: 180 A
